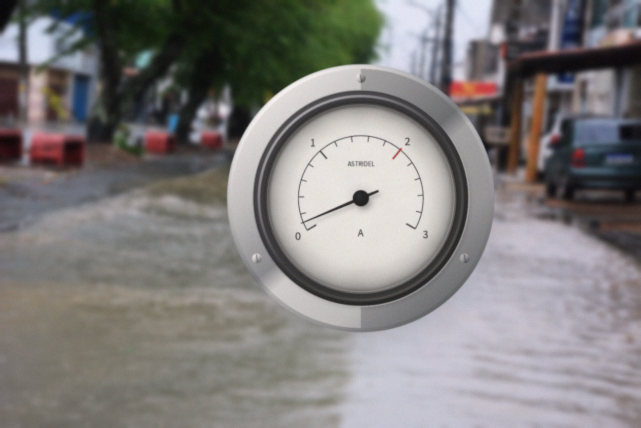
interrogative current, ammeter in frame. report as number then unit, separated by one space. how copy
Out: 0.1 A
